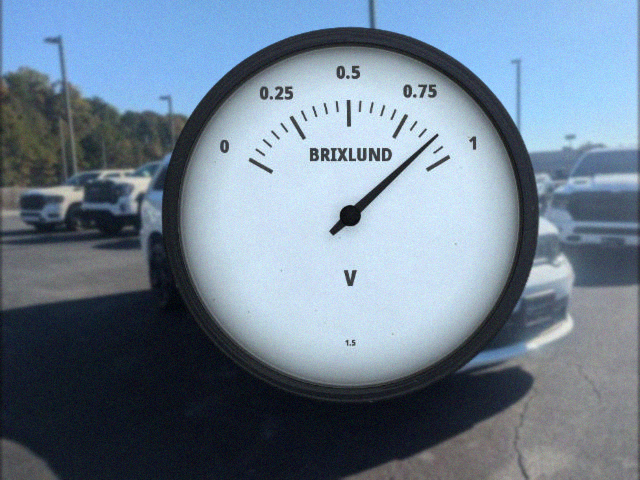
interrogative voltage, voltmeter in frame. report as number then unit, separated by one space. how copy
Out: 0.9 V
